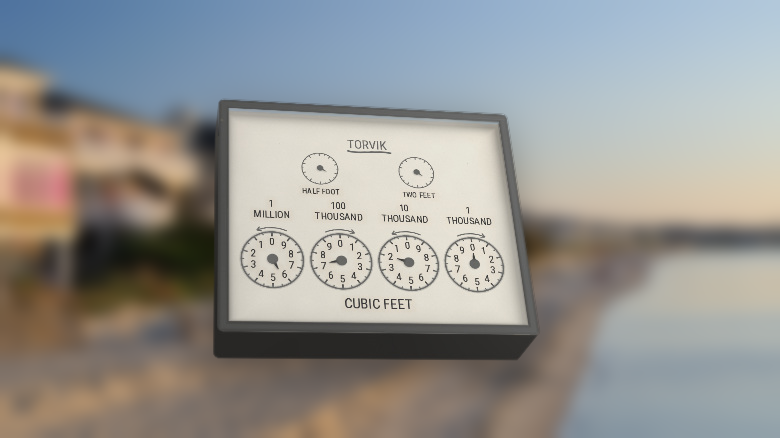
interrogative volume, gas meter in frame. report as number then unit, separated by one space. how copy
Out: 572000 ft³
